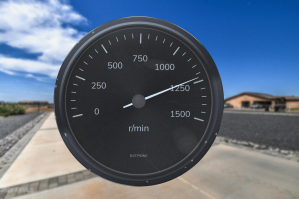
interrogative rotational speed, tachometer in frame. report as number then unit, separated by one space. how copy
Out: 1225 rpm
